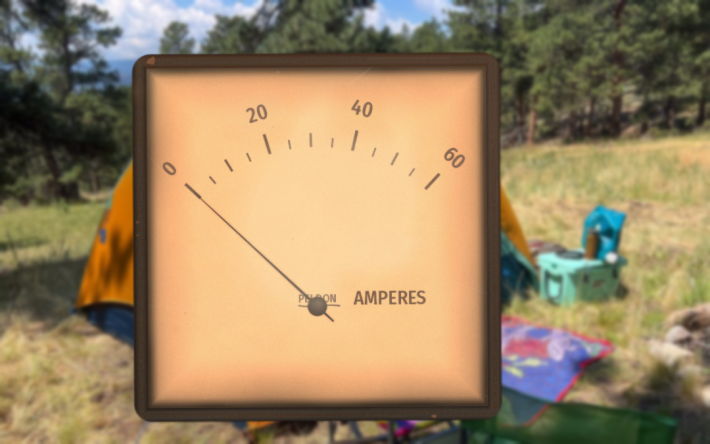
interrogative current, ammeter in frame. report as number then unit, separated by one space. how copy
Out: 0 A
